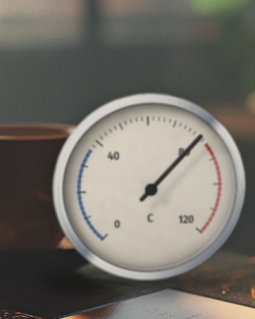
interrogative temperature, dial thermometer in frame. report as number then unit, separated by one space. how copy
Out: 80 °C
